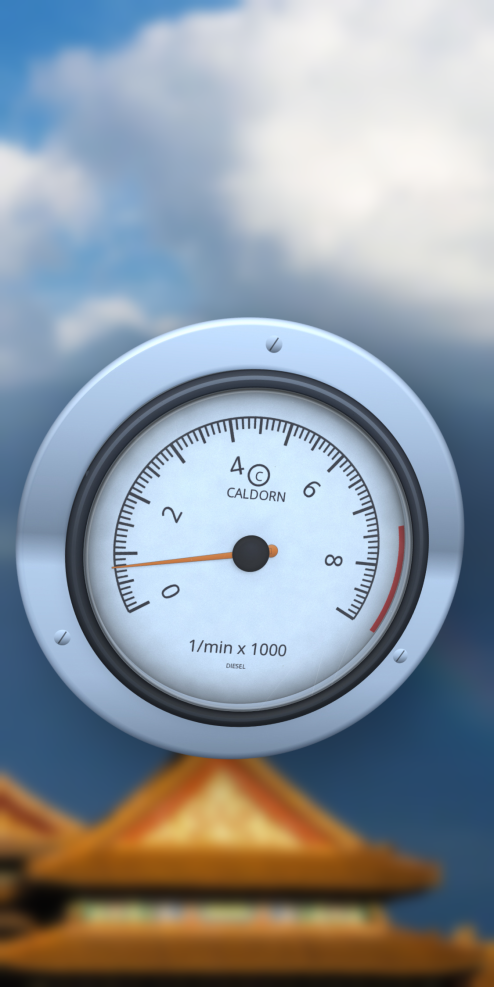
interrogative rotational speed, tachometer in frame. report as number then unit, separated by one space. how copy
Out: 800 rpm
